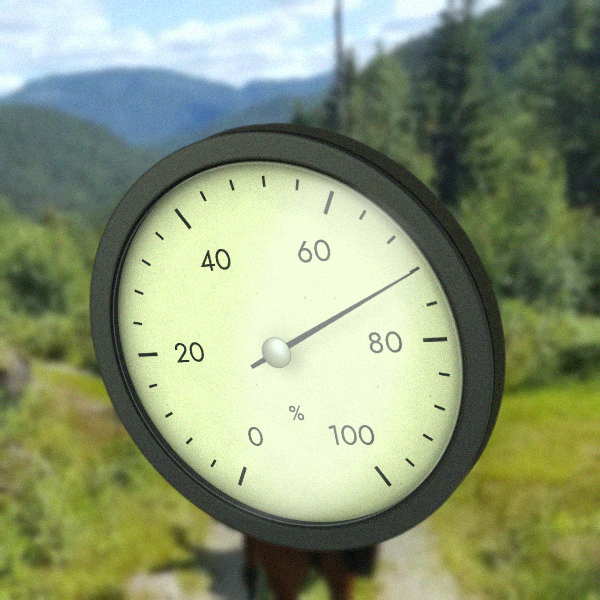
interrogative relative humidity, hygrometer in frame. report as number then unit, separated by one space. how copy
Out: 72 %
